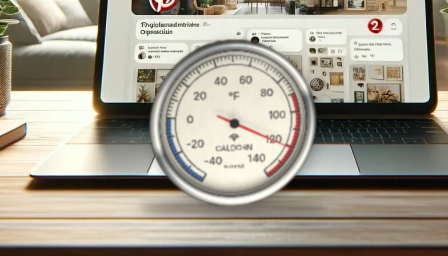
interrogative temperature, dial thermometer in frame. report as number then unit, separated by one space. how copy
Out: 120 °F
